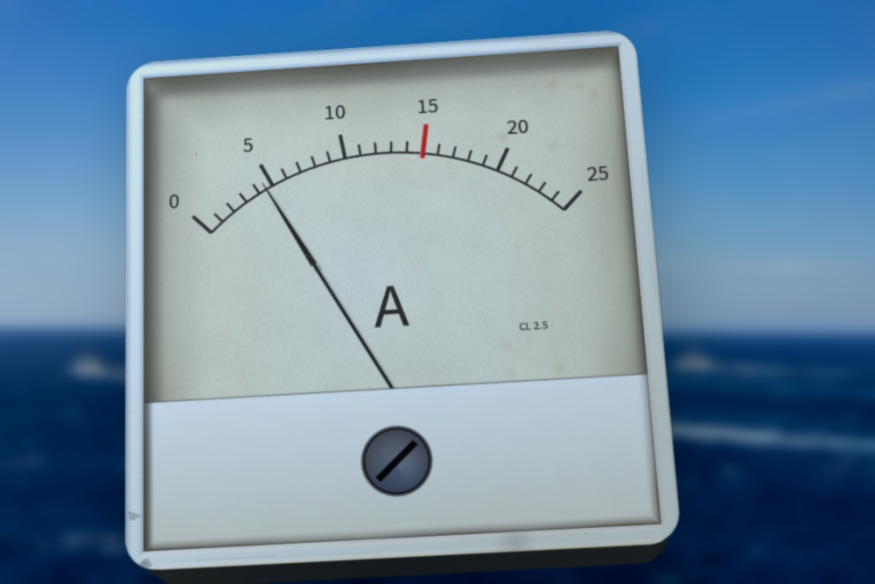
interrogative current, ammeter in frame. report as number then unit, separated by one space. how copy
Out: 4.5 A
